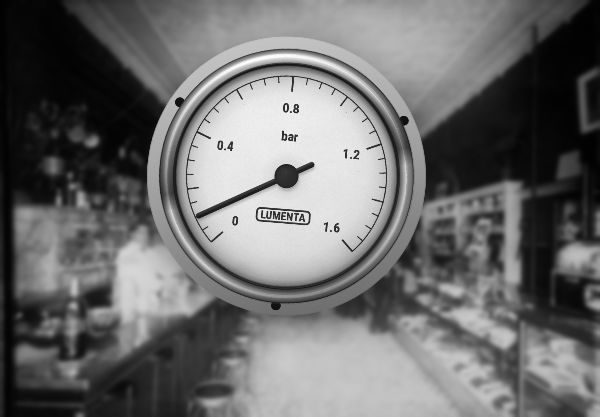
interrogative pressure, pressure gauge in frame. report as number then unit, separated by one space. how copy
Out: 0.1 bar
